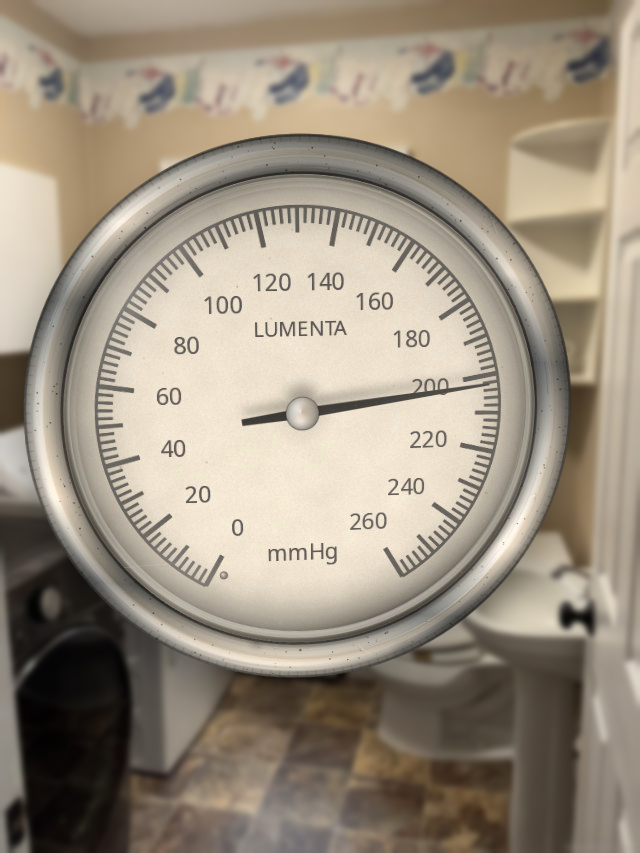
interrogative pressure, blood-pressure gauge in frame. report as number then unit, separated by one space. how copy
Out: 202 mmHg
